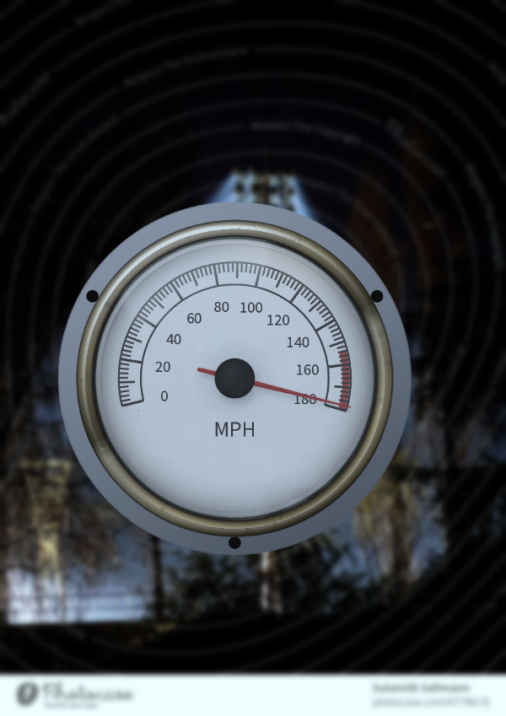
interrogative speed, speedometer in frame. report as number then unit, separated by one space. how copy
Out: 178 mph
